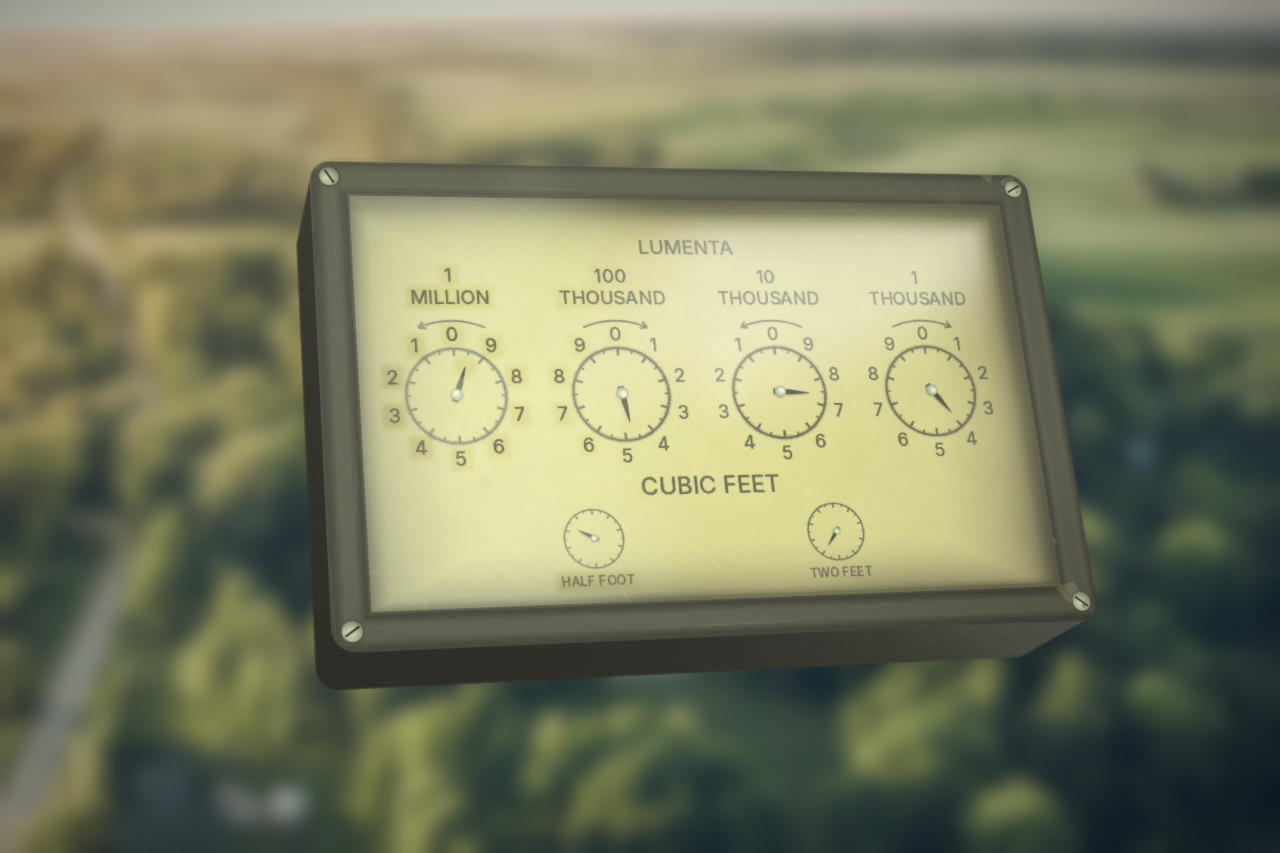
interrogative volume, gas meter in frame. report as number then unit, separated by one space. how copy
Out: 947400 ft³
